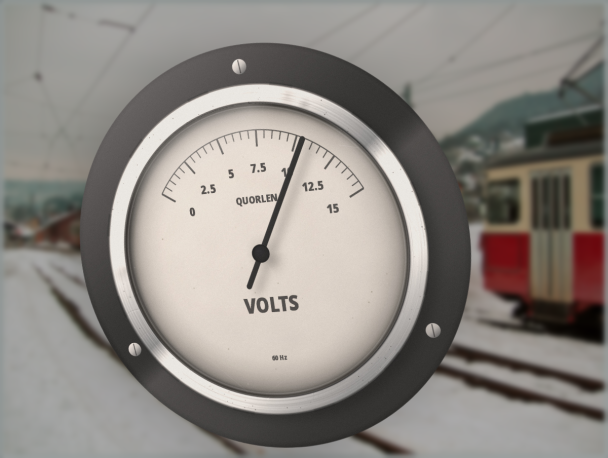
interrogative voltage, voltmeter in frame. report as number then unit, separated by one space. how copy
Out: 10.5 V
